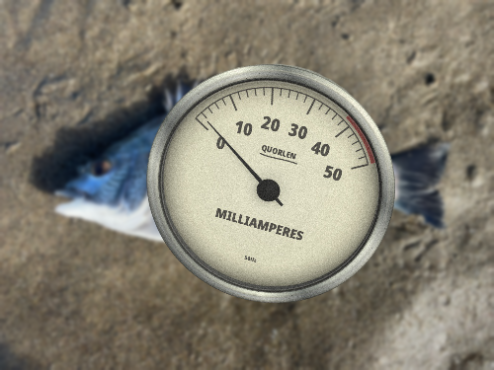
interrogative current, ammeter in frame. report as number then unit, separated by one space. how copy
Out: 2 mA
